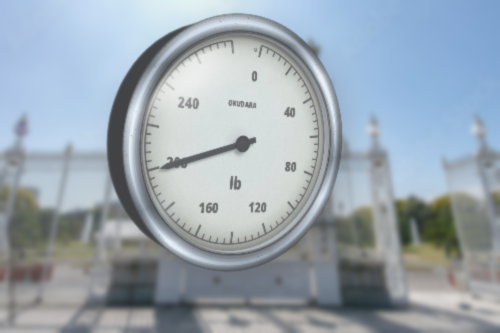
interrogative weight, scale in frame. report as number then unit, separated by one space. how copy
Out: 200 lb
